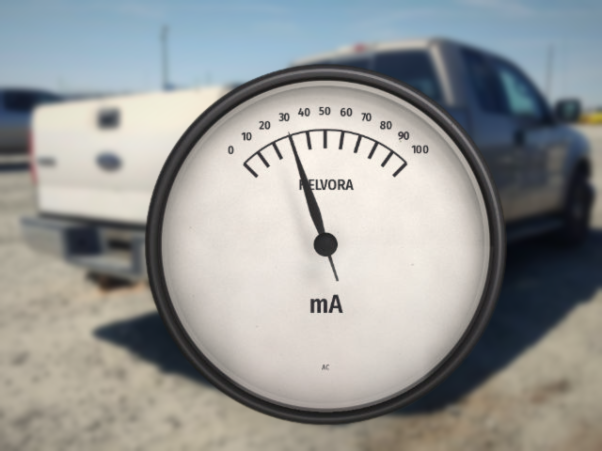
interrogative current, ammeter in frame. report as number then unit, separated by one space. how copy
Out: 30 mA
